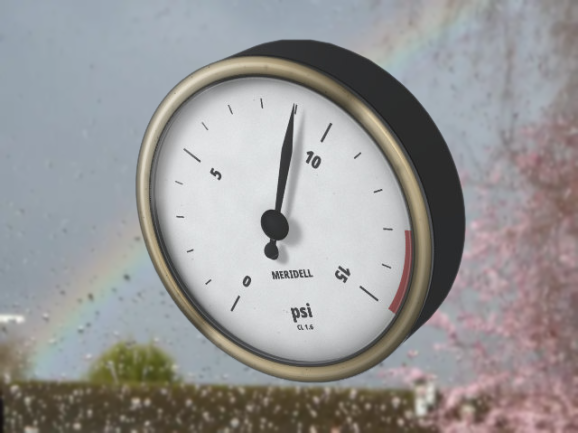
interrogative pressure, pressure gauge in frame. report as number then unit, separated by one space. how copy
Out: 9 psi
